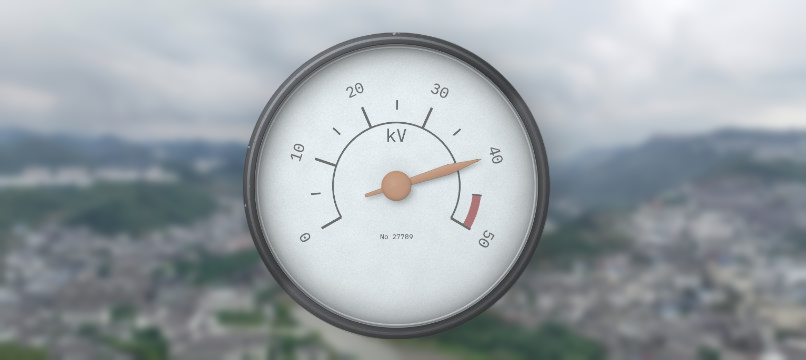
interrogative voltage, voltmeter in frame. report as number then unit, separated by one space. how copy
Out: 40 kV
